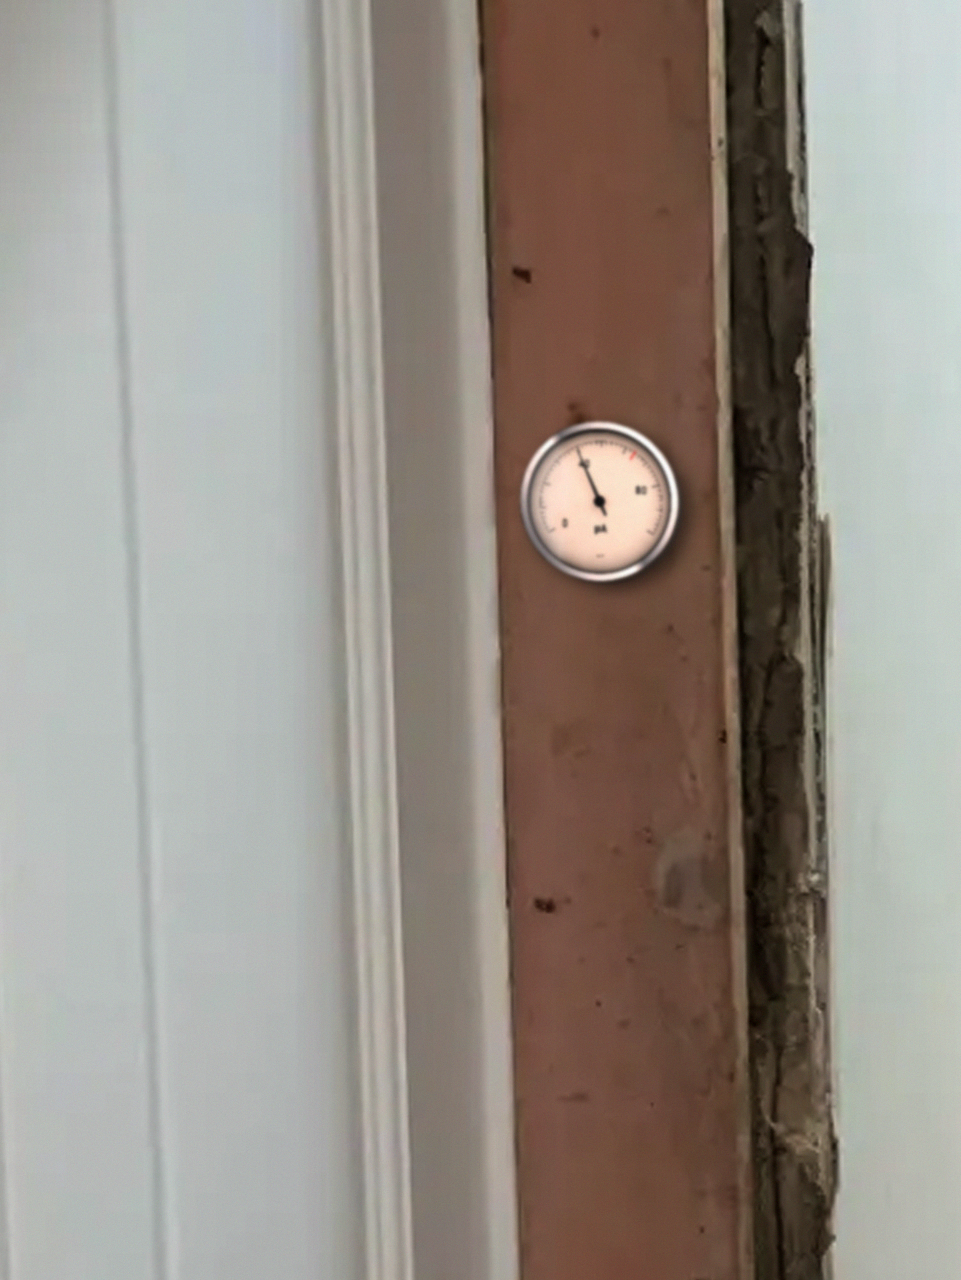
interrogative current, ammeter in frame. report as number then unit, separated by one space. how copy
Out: 40 µA
